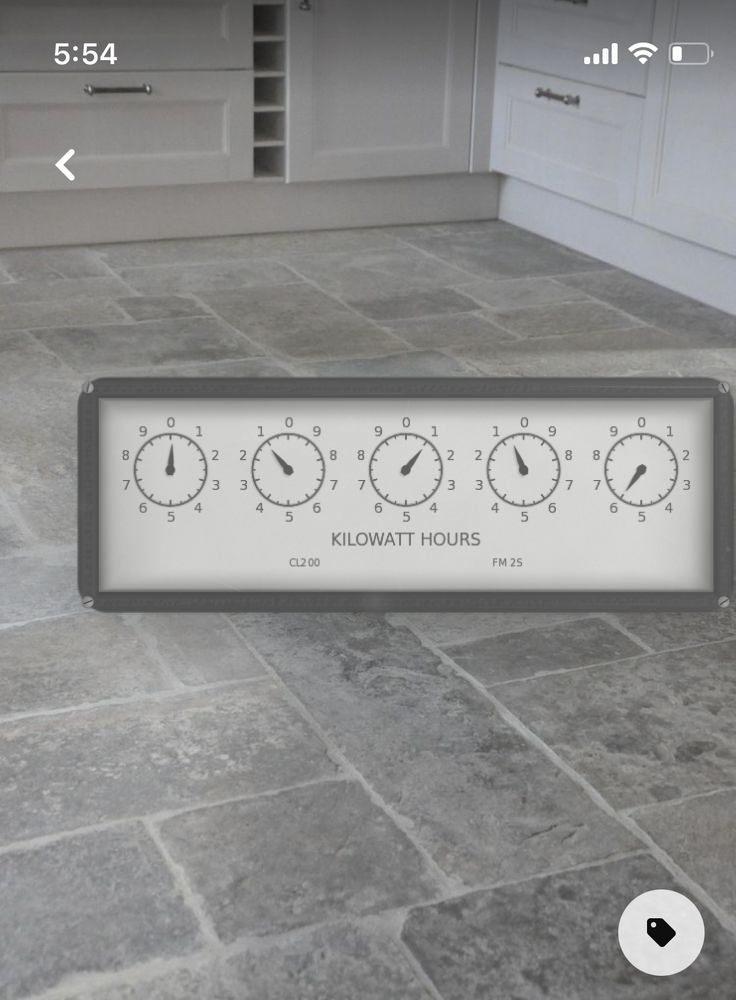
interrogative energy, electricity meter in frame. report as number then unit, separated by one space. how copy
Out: 1106 kWh
